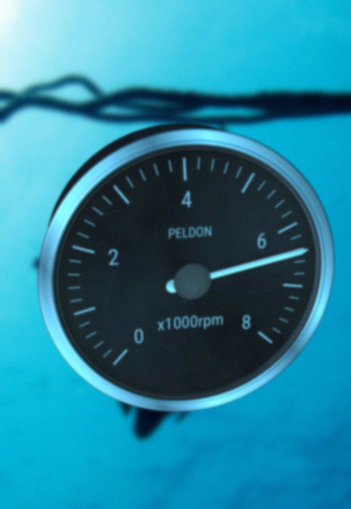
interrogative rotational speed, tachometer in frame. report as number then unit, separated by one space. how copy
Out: 6400 rpm
